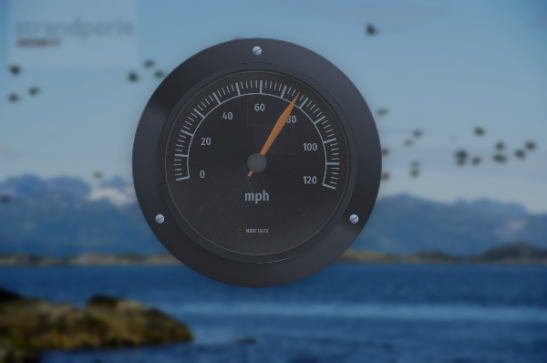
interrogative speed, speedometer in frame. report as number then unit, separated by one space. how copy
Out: 76 mph
